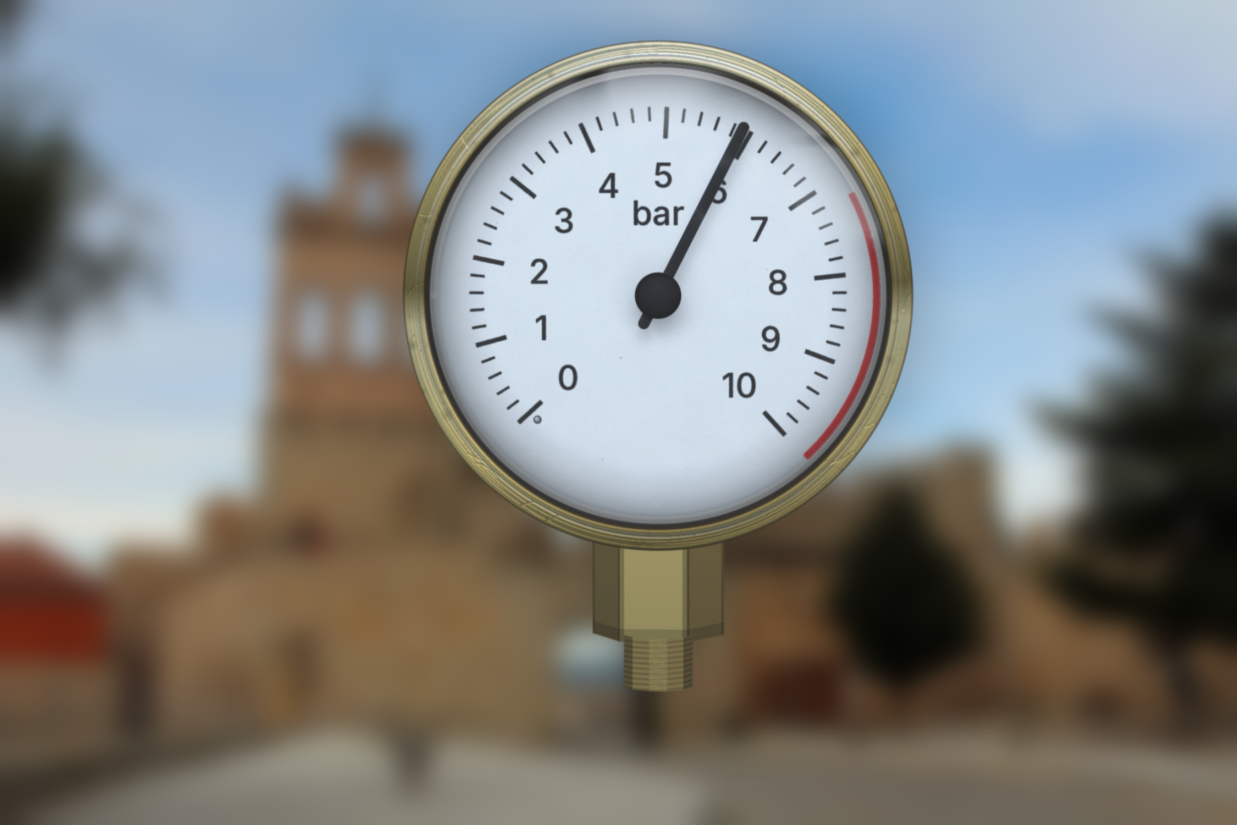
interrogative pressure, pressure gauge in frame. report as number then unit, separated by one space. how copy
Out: 5.9 bar
